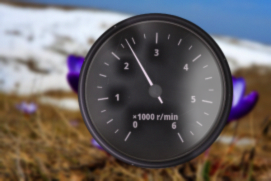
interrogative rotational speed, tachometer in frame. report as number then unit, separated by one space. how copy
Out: 2375 rpm
